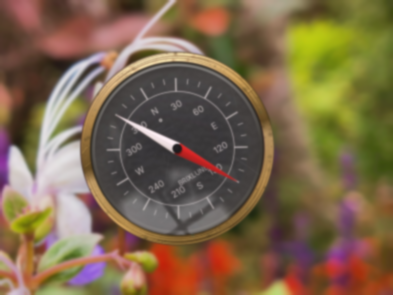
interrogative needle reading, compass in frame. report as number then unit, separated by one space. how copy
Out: 150 °
